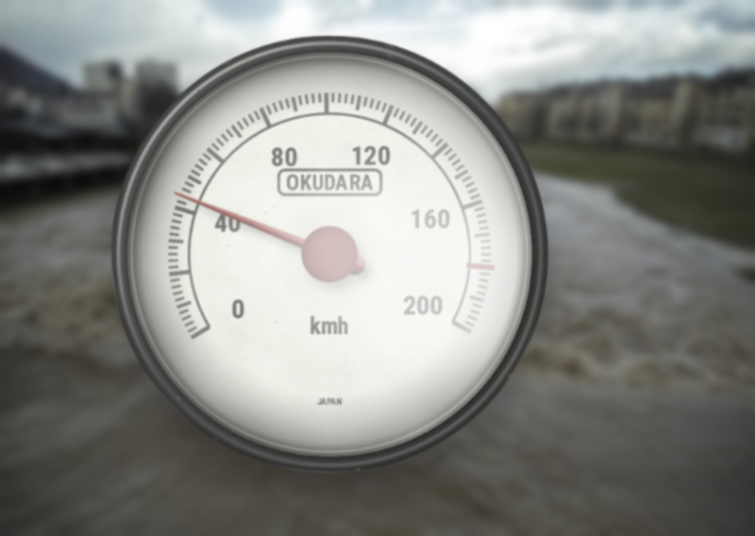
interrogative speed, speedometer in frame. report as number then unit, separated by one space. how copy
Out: 44 km/h
